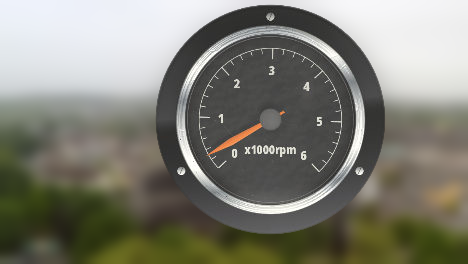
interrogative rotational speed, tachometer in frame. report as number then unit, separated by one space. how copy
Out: 300 rpm
